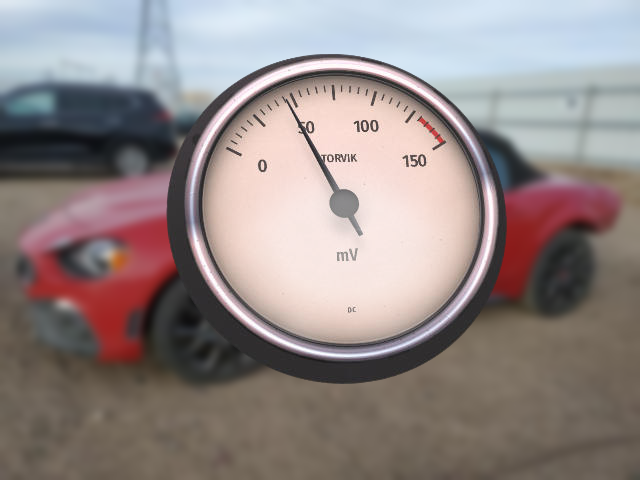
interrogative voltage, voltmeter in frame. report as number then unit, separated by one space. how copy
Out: 45 mV
